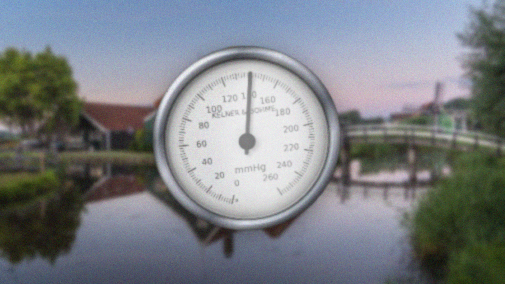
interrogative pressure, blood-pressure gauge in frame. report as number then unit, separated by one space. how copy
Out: 140 mmHg
